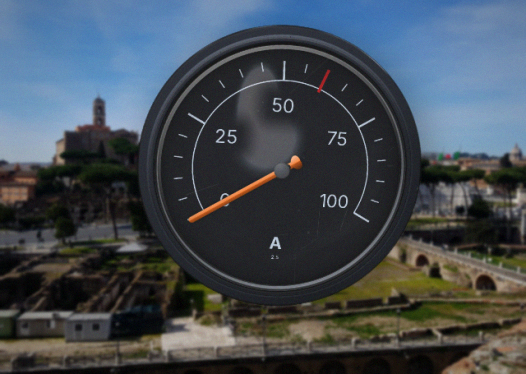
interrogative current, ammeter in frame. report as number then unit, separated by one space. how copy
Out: 0 A
